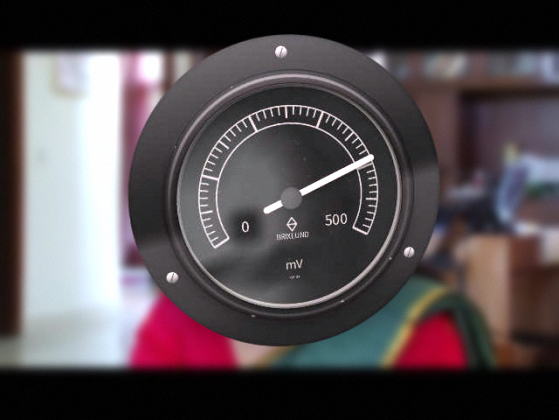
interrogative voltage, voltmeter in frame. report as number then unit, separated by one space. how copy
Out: 390 mV
